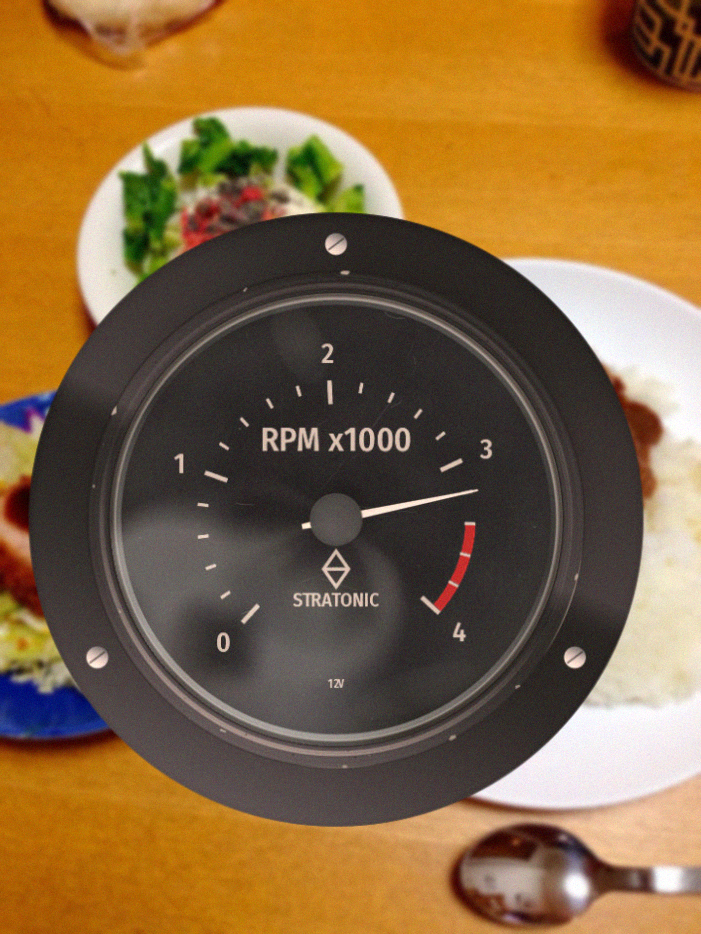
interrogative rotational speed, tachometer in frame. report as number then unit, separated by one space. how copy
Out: 3200 rpm
